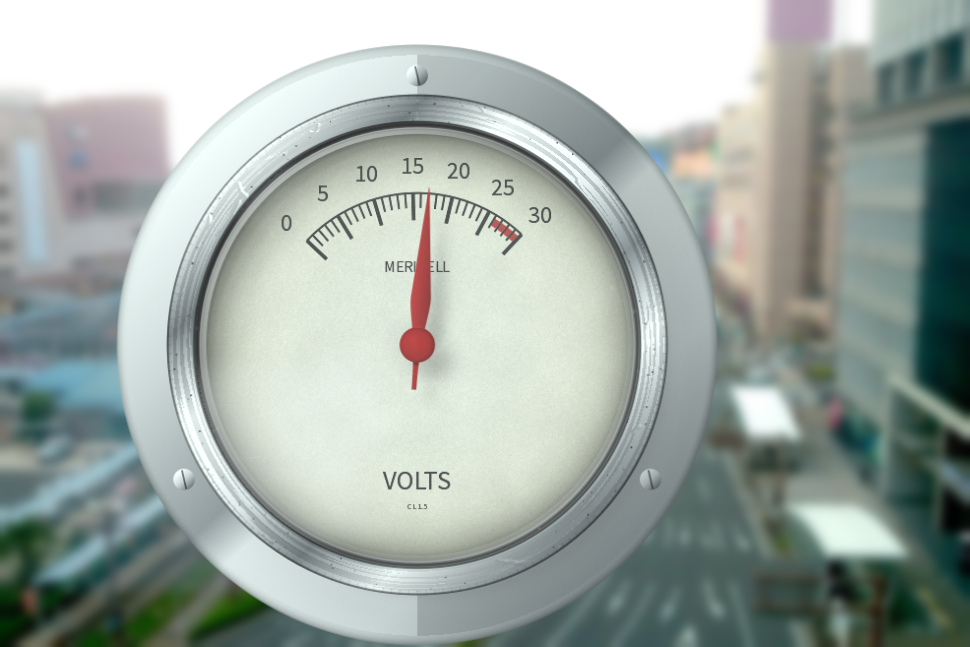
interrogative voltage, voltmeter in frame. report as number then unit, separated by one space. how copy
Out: 17 V
